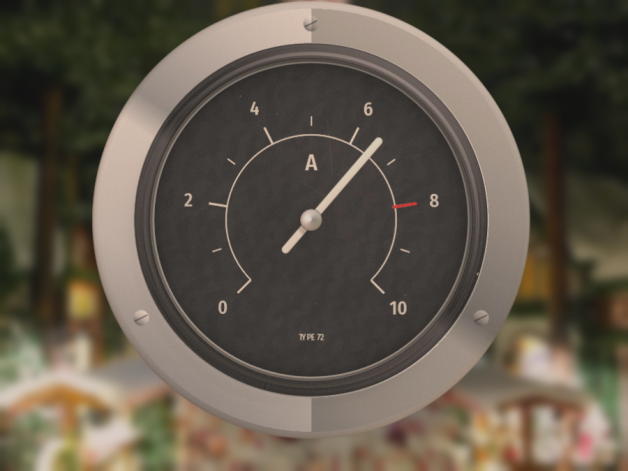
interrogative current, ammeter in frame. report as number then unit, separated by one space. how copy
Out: 6.5 A
